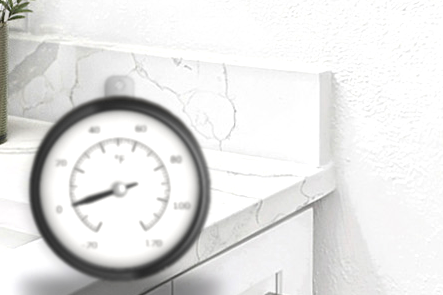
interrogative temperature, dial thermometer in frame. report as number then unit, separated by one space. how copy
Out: 0 °F
